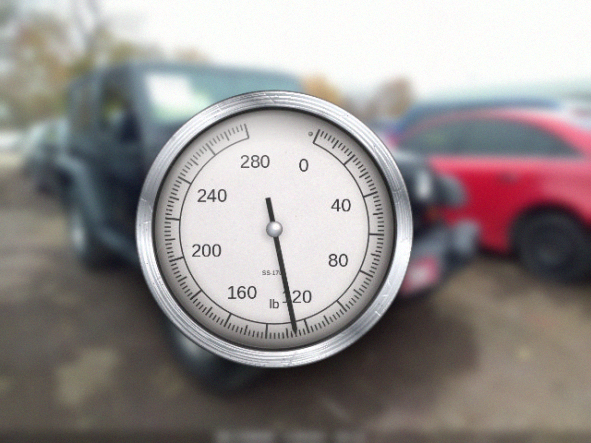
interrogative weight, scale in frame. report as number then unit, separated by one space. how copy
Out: 126 lb
